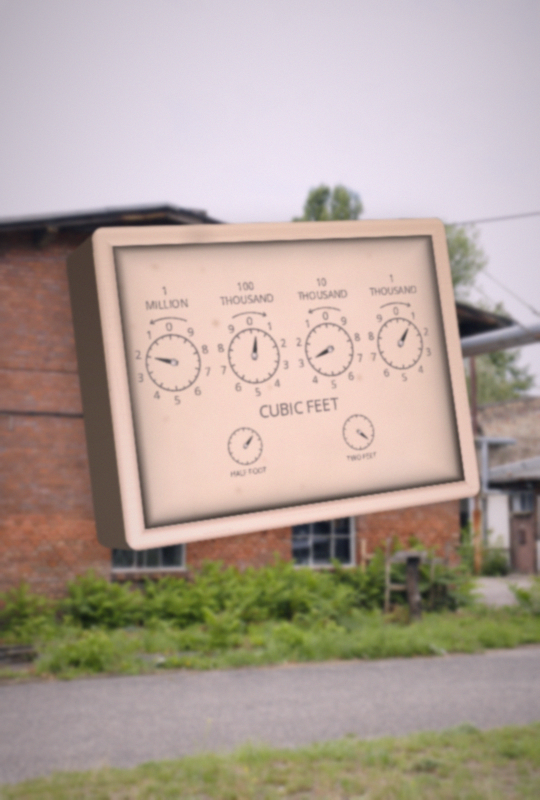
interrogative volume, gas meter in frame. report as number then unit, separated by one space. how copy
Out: 203100 ft³
